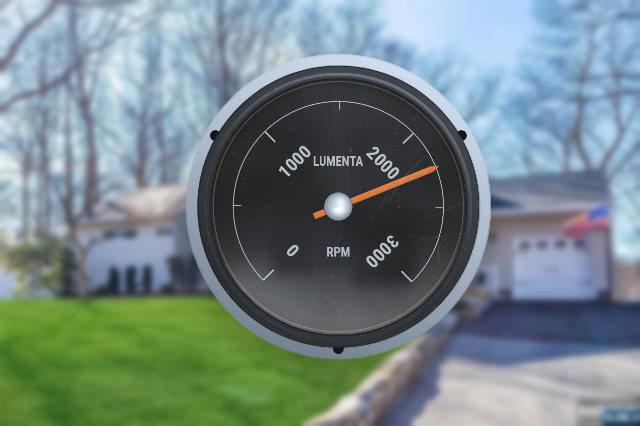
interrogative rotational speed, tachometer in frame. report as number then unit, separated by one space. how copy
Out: 2250 rpm
